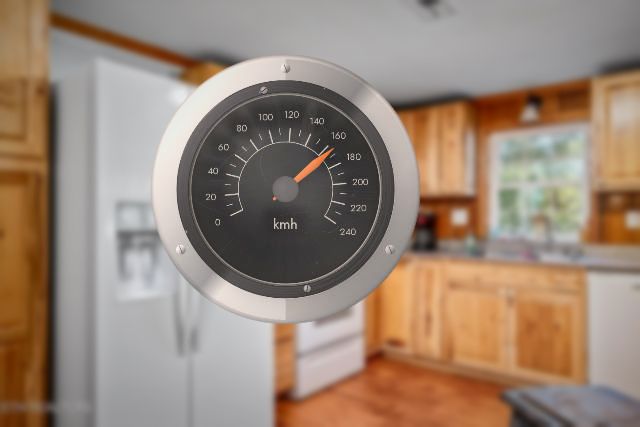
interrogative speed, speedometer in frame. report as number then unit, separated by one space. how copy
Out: 165 km/h
